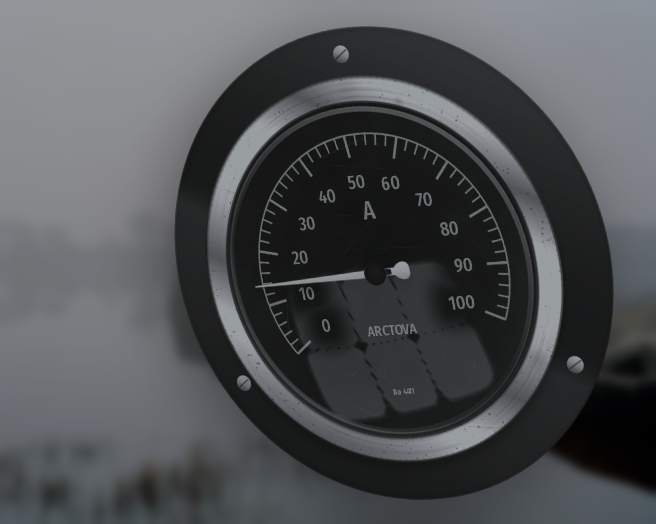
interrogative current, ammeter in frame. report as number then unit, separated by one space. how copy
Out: 14 A
